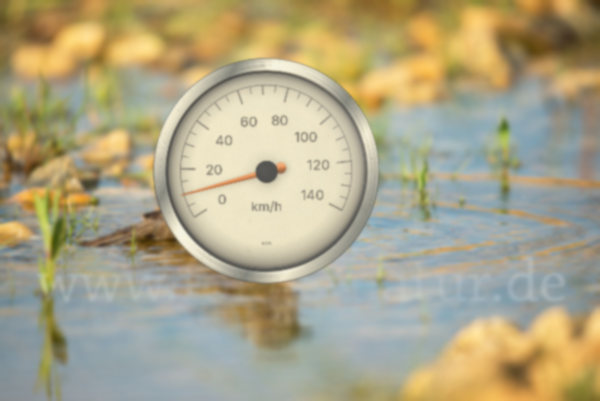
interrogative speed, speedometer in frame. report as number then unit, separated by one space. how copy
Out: 10 km/h
